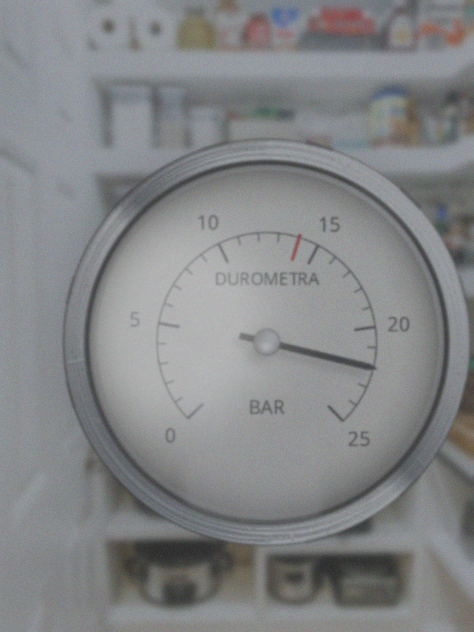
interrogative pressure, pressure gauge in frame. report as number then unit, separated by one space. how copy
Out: 22 bar
